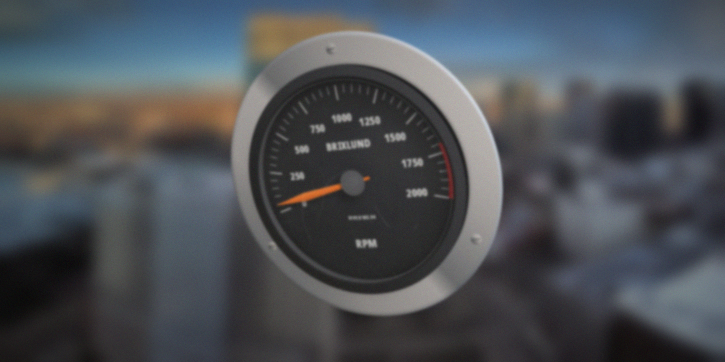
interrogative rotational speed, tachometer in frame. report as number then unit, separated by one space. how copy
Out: 50 rpm
